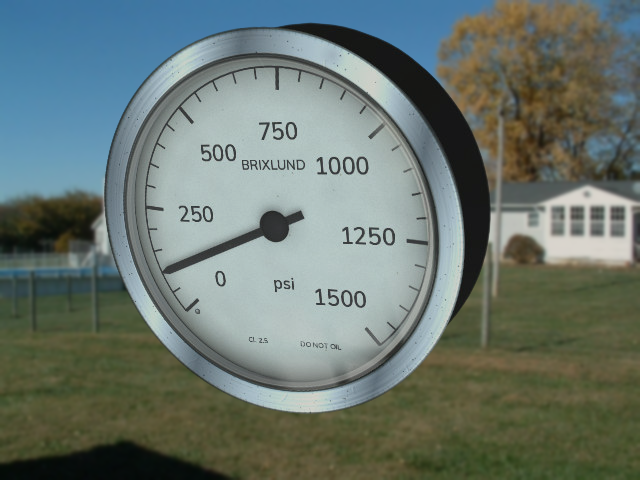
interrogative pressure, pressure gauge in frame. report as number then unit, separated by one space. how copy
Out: 100 psi
